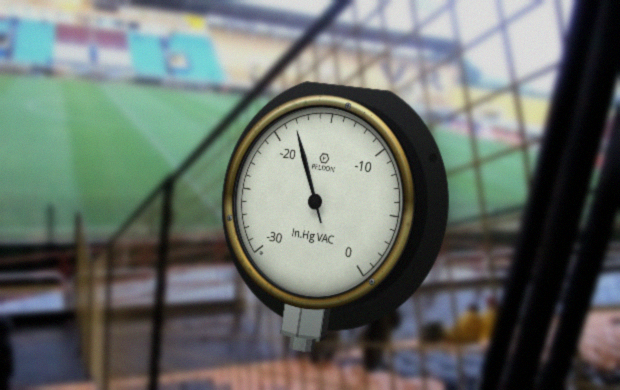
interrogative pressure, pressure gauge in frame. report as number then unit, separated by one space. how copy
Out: -18 inHg
